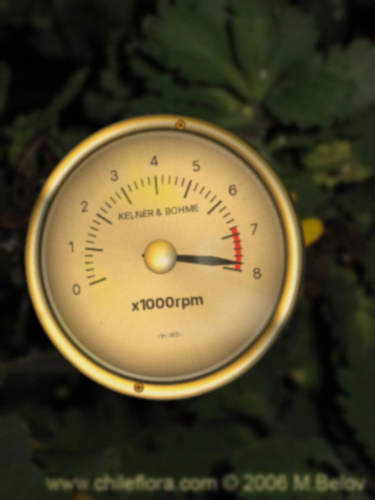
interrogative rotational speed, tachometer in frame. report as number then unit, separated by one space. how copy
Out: 7800 rpm
